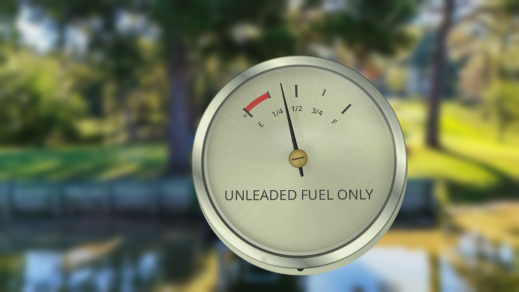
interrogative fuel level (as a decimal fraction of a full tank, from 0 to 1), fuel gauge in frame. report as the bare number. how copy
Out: 0.375
